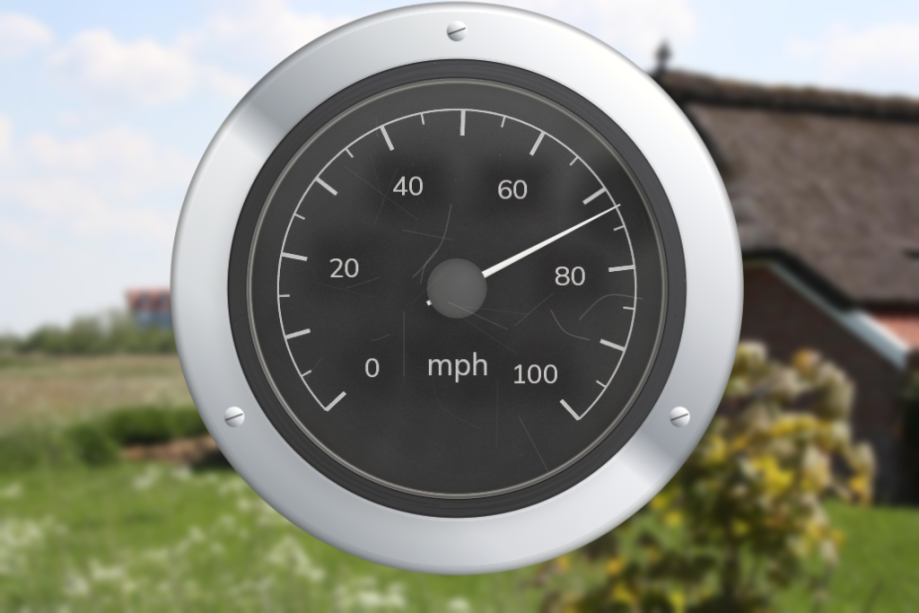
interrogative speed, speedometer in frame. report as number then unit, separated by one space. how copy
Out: 72.5 mph
